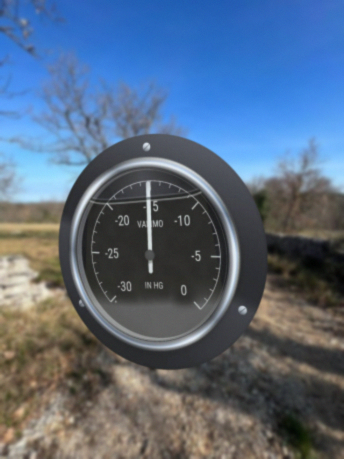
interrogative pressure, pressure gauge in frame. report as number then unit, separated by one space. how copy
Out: -15 inHg
